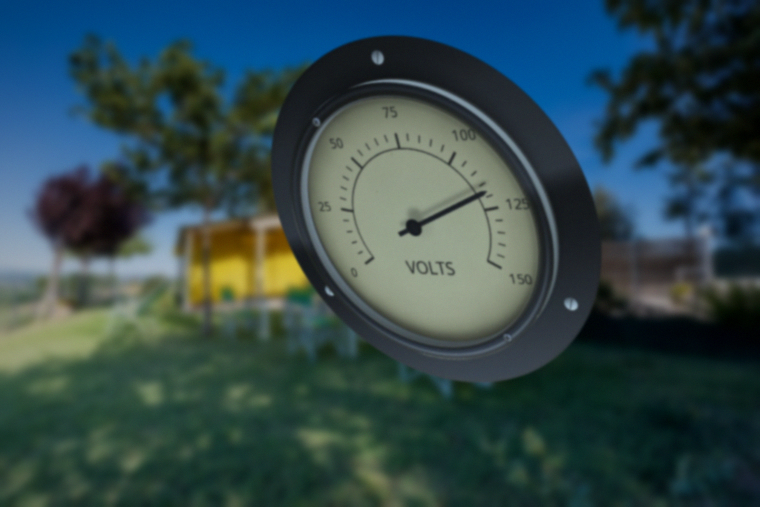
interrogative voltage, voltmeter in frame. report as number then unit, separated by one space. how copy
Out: 117.5 V
